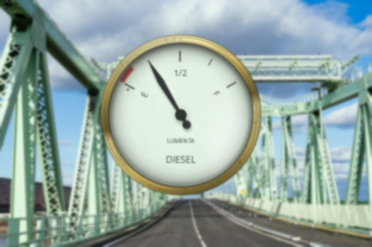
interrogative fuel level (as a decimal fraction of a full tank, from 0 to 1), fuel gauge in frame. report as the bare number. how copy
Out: 0.25
